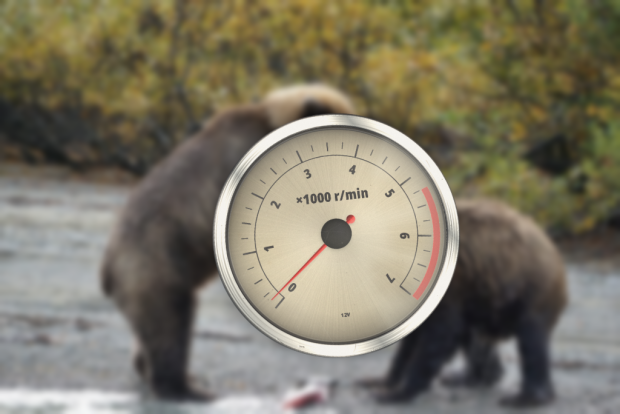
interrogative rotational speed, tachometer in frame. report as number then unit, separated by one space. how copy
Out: 125 rpm
